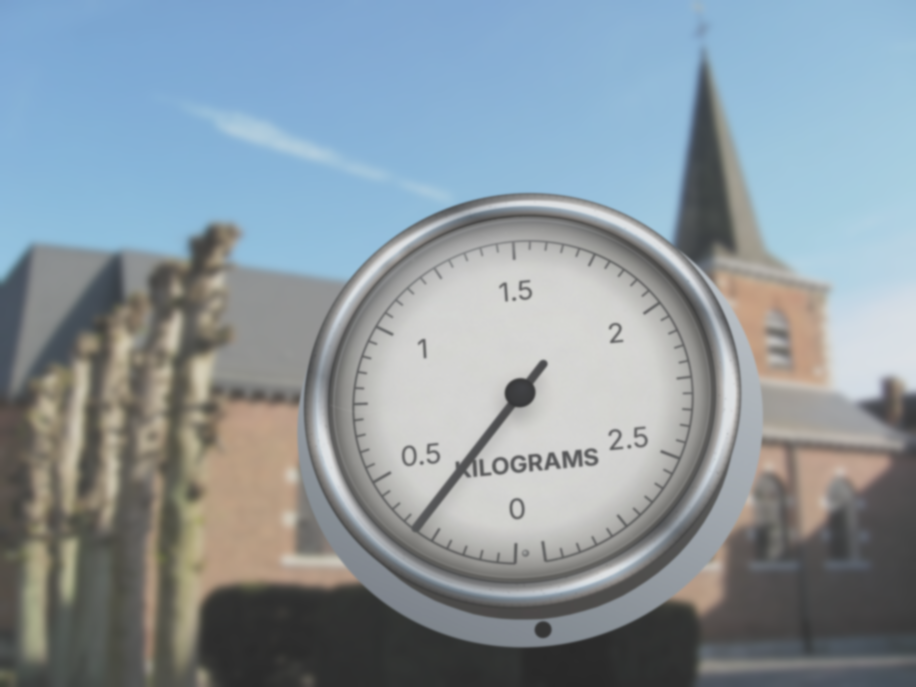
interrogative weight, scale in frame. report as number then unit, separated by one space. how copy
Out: 0.3 kg
